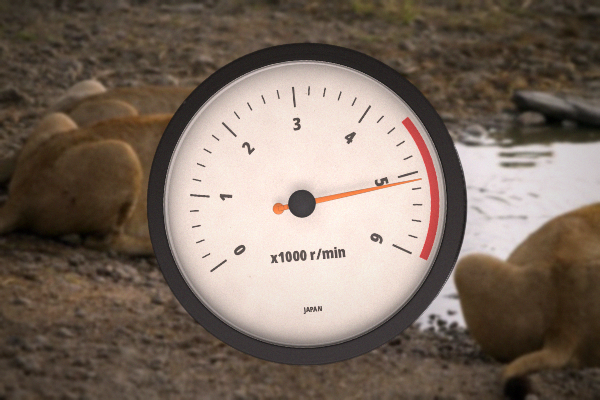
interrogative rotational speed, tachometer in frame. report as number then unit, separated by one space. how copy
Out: 5100 rpm
